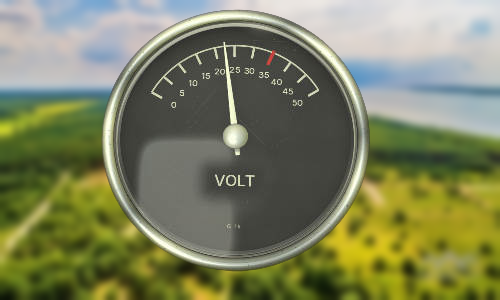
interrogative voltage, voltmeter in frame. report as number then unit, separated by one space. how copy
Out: 22.5 V
